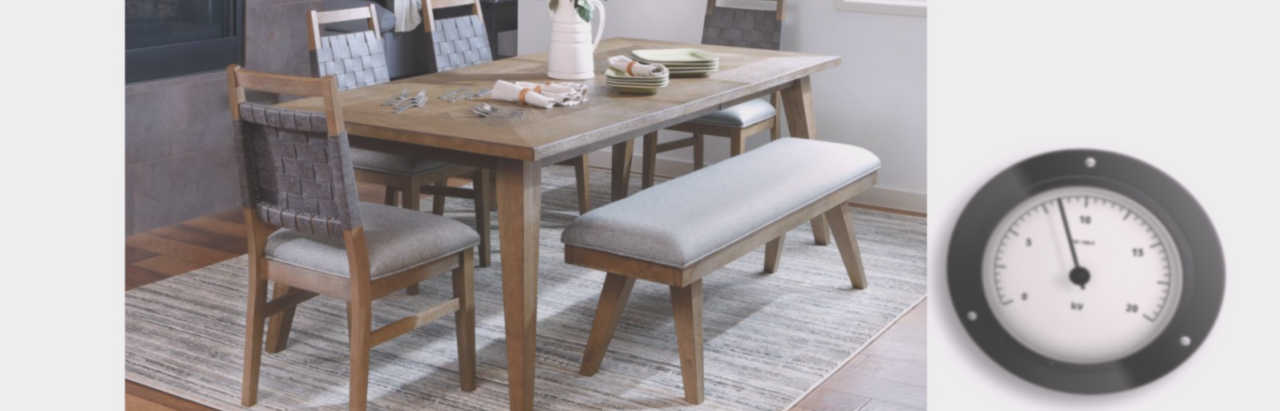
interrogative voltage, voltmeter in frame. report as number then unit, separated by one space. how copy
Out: 8.5 kV
